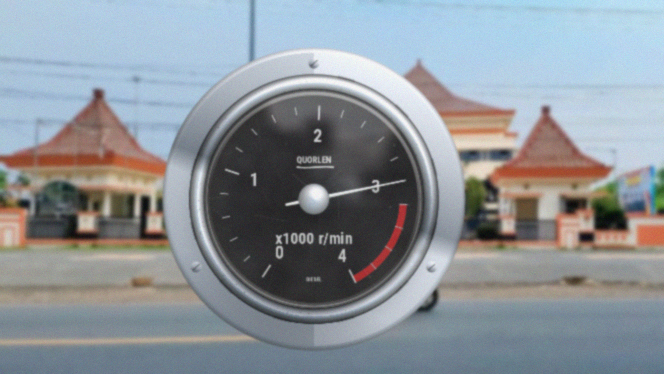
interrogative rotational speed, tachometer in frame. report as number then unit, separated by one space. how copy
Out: 3000 rpm
